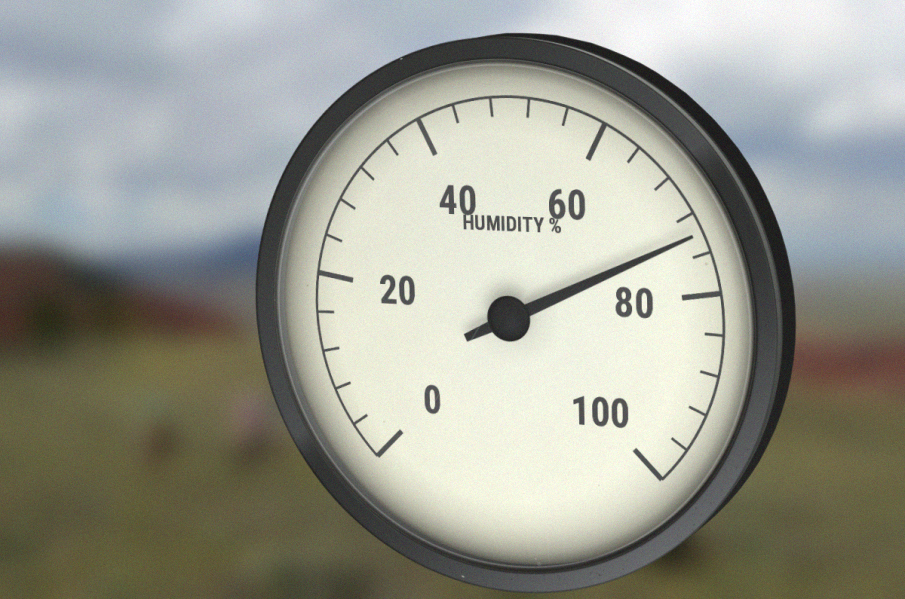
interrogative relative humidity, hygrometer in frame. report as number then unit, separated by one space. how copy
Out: 74 %
